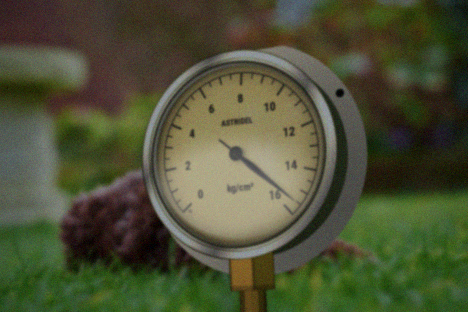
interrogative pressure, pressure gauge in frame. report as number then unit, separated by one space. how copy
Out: 15.5 kg/cm²
